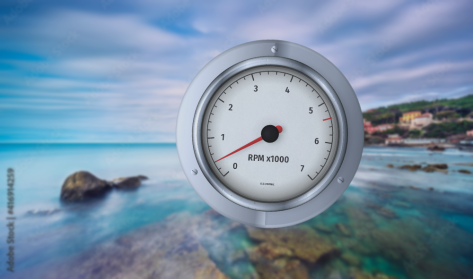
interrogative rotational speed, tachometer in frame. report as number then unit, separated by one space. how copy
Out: 400 rpm
